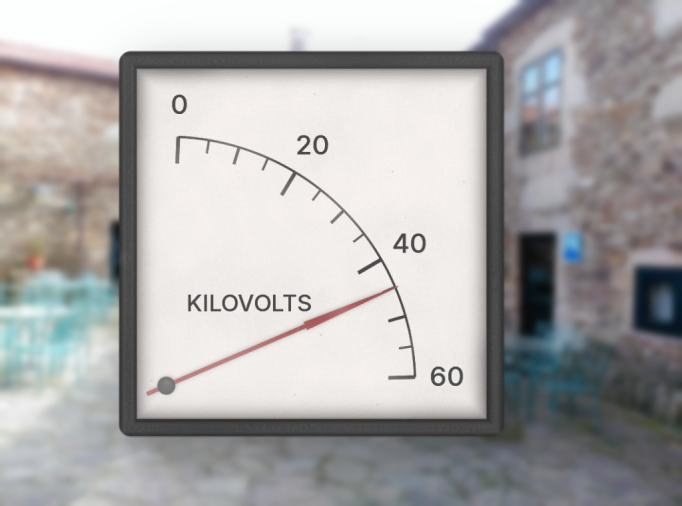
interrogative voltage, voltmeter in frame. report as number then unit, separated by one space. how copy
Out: 45 kV
